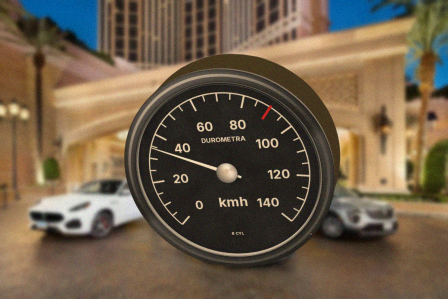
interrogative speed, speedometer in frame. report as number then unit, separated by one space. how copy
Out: 35 km/h
